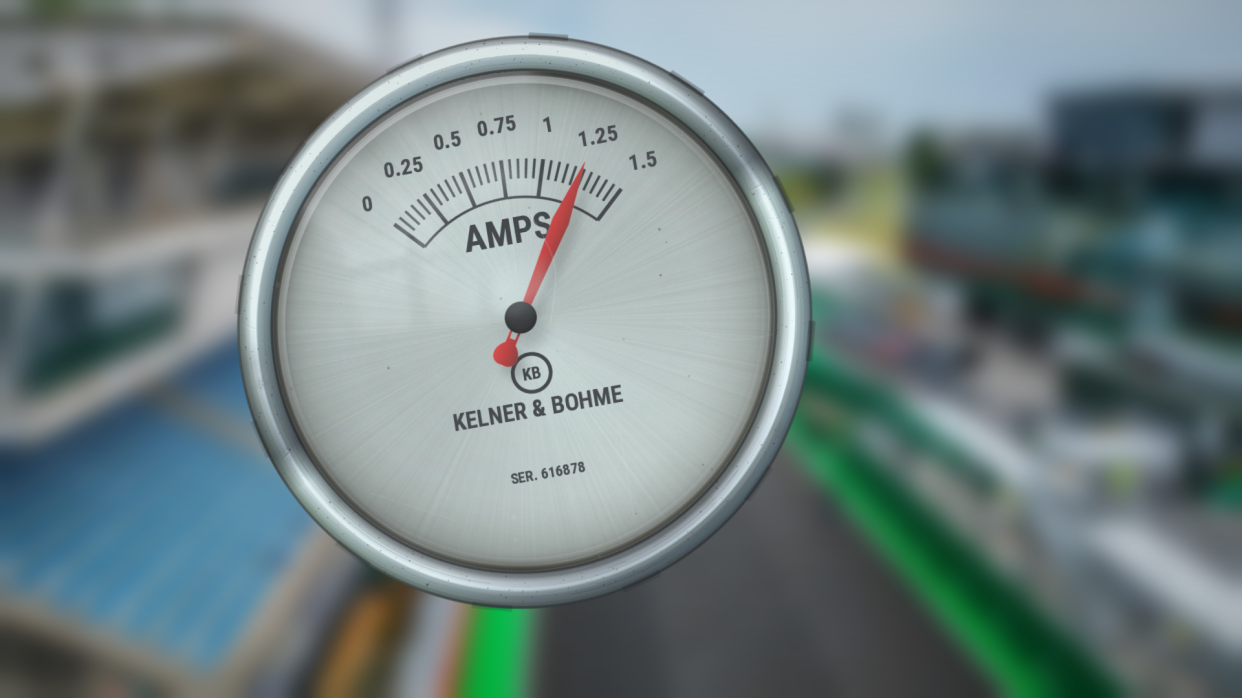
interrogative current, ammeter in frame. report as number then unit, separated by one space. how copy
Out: 1.25 A
